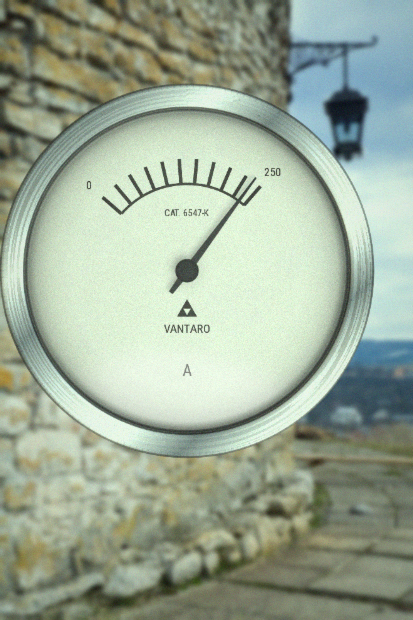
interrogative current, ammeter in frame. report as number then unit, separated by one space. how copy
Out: 237.5 A
